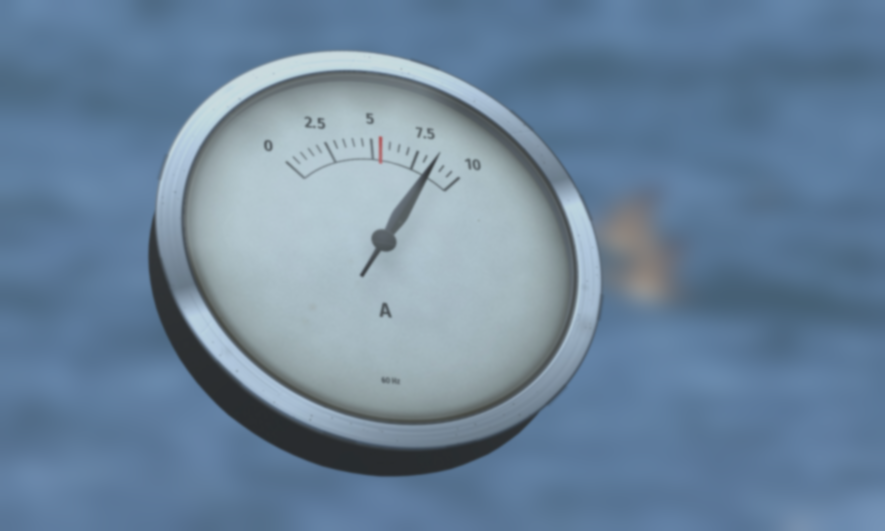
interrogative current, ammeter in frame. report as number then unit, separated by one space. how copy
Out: 8.5 A
